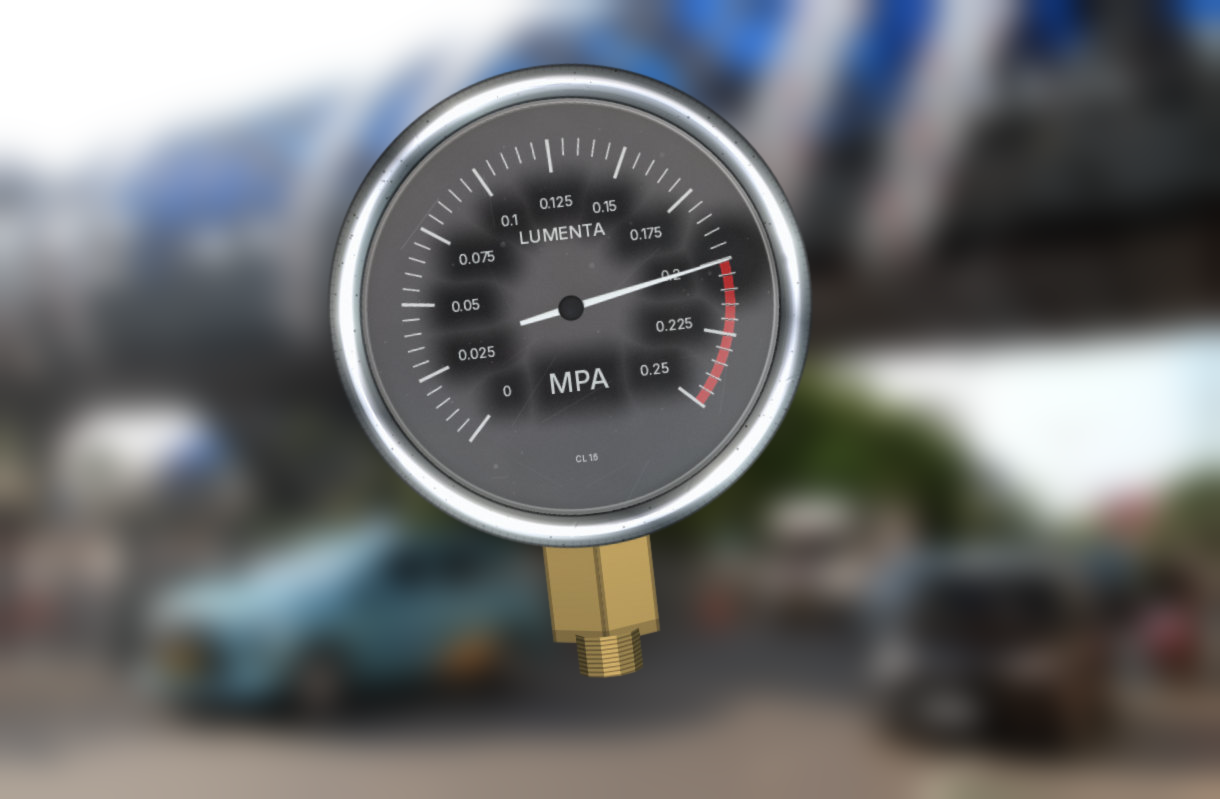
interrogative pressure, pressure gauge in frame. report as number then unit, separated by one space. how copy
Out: 0.2 MPa
